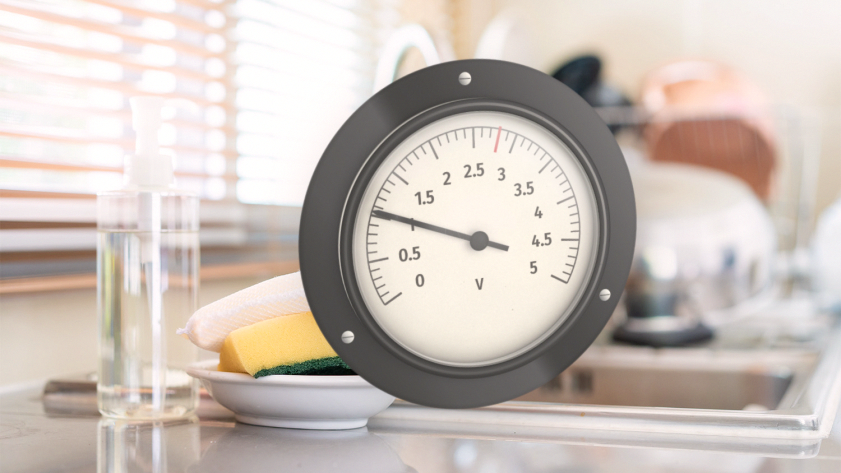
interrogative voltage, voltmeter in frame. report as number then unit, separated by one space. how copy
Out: 1.05 V
